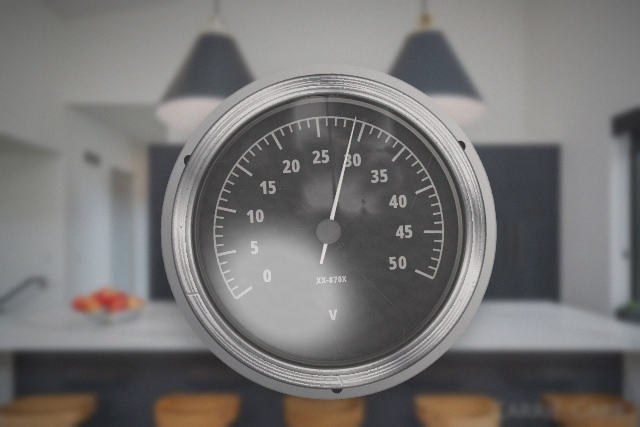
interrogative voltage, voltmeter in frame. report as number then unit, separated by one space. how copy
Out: 29 V
